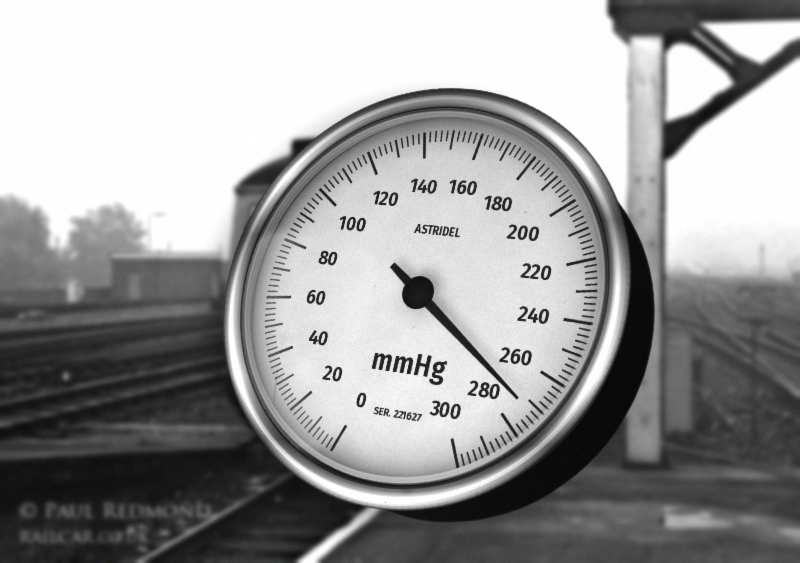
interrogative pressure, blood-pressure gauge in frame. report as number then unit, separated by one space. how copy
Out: 272 mmHg
